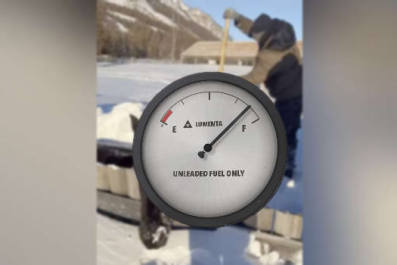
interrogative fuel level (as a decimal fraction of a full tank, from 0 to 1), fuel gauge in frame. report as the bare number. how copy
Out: 0.875
